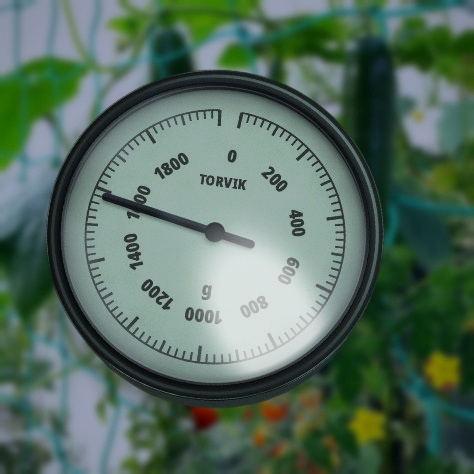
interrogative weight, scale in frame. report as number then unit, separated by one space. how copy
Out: 1580 g
